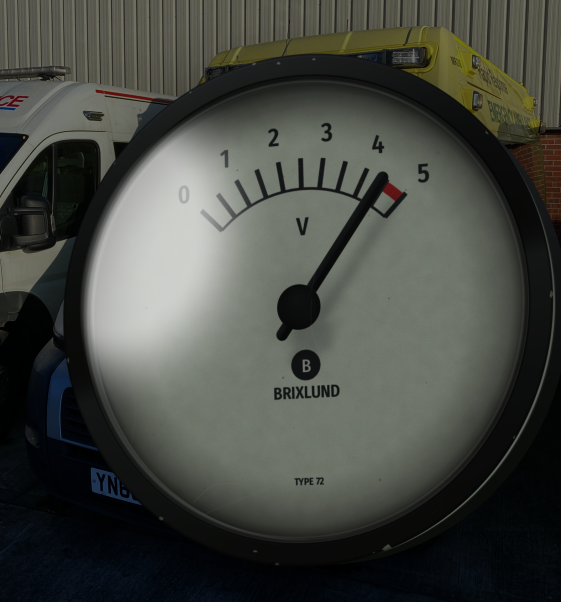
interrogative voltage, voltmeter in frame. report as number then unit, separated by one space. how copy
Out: 4.5 V
